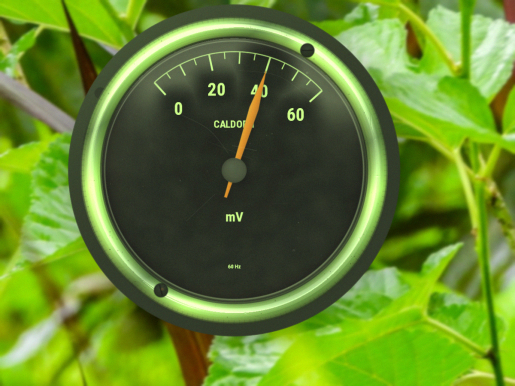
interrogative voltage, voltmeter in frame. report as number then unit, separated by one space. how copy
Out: 40 mV
